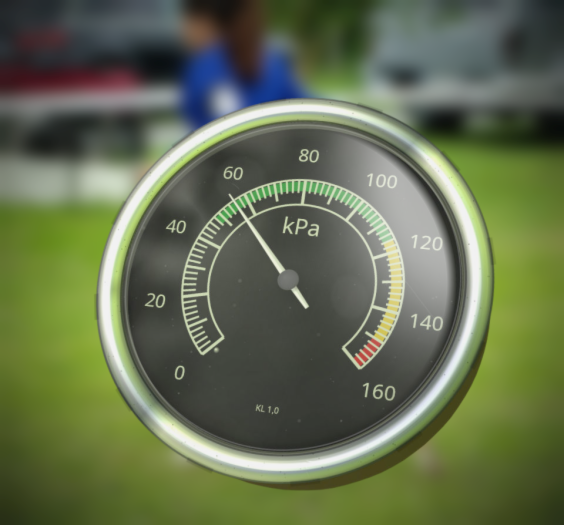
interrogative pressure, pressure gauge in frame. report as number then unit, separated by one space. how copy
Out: 56 kPa
